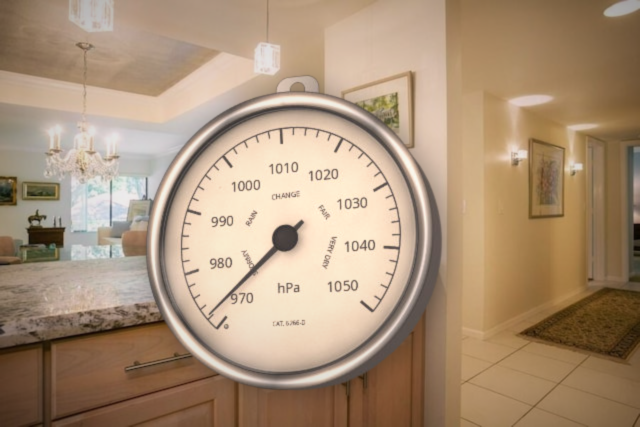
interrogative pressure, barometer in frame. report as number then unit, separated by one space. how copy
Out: 972 hPa
